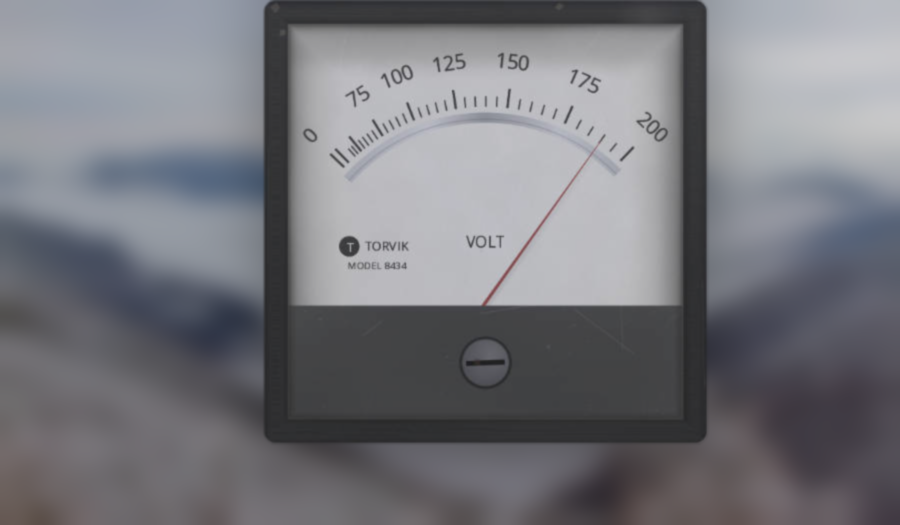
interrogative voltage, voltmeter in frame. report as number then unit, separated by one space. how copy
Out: 190 V
